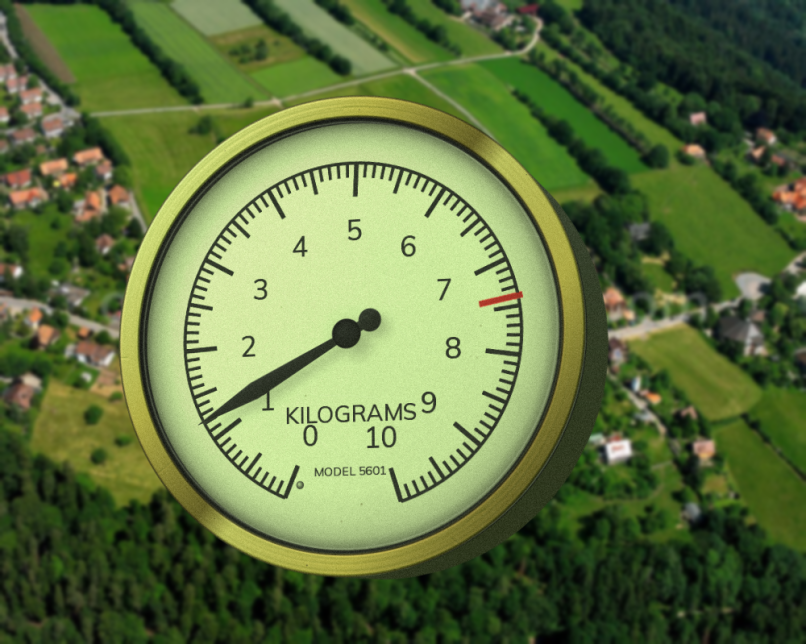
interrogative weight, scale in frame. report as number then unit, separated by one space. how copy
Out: 1.2 kg
